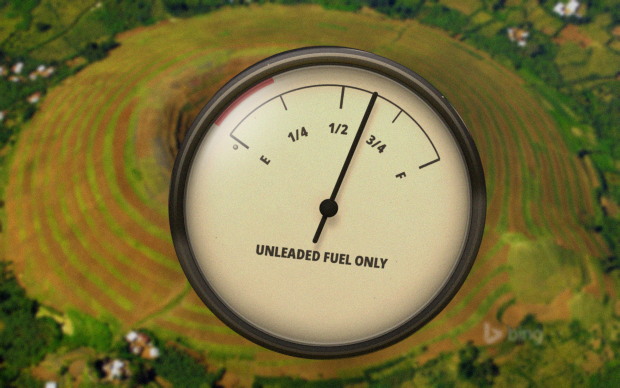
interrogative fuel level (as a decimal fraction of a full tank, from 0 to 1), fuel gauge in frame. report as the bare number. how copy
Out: 0.625
